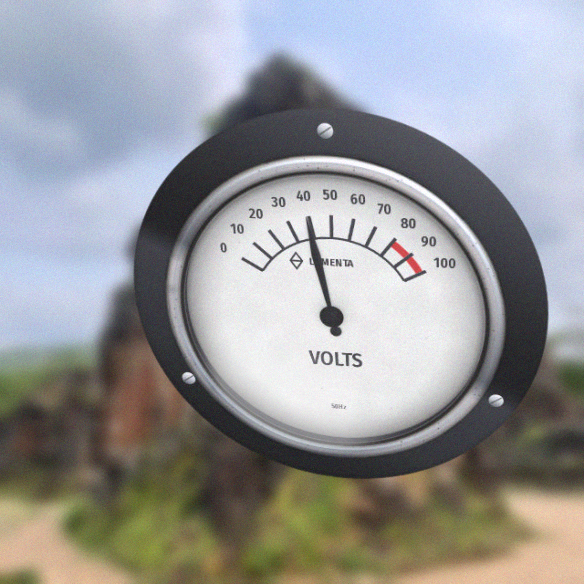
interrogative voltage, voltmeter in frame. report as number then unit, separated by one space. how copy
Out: 40 V
